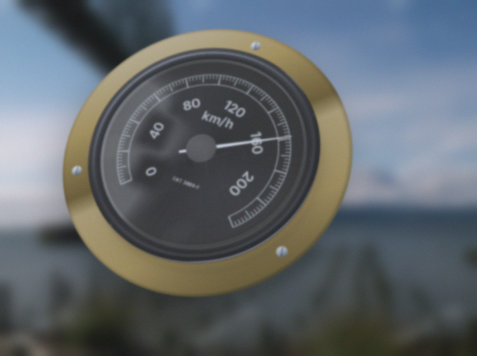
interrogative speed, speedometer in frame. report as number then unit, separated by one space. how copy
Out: 160 km/h
